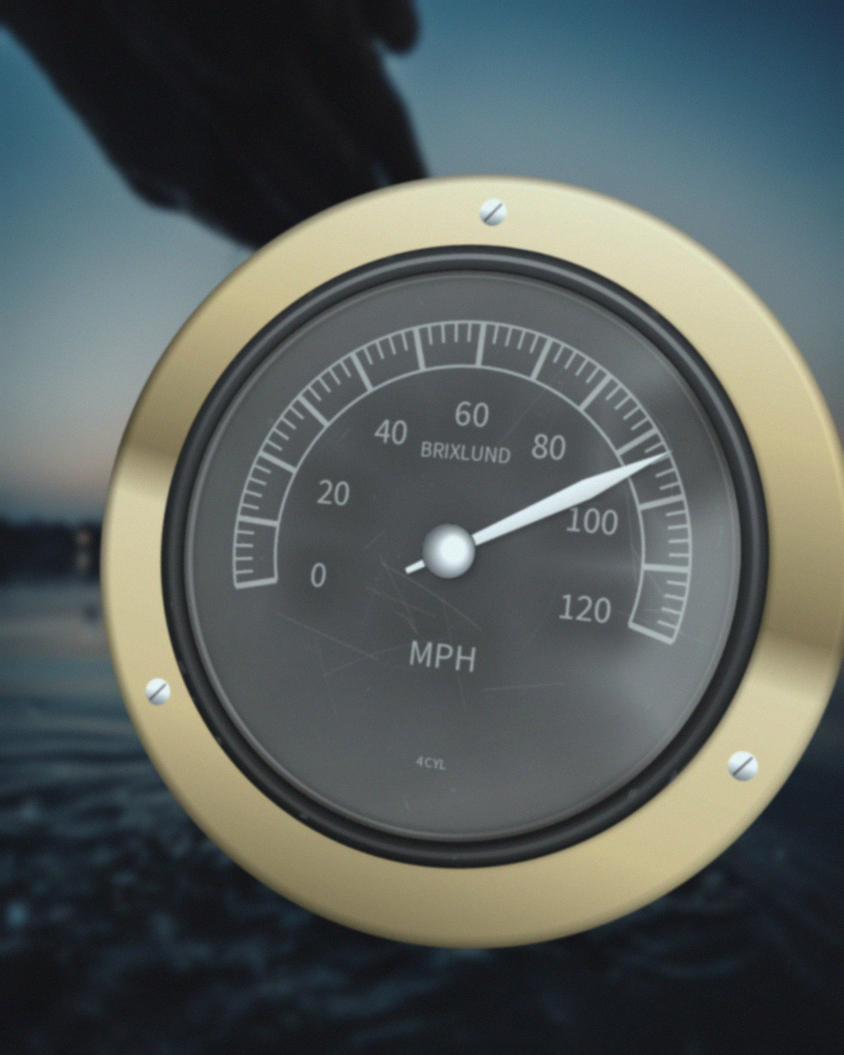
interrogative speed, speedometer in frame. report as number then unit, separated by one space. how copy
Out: 94 mph
